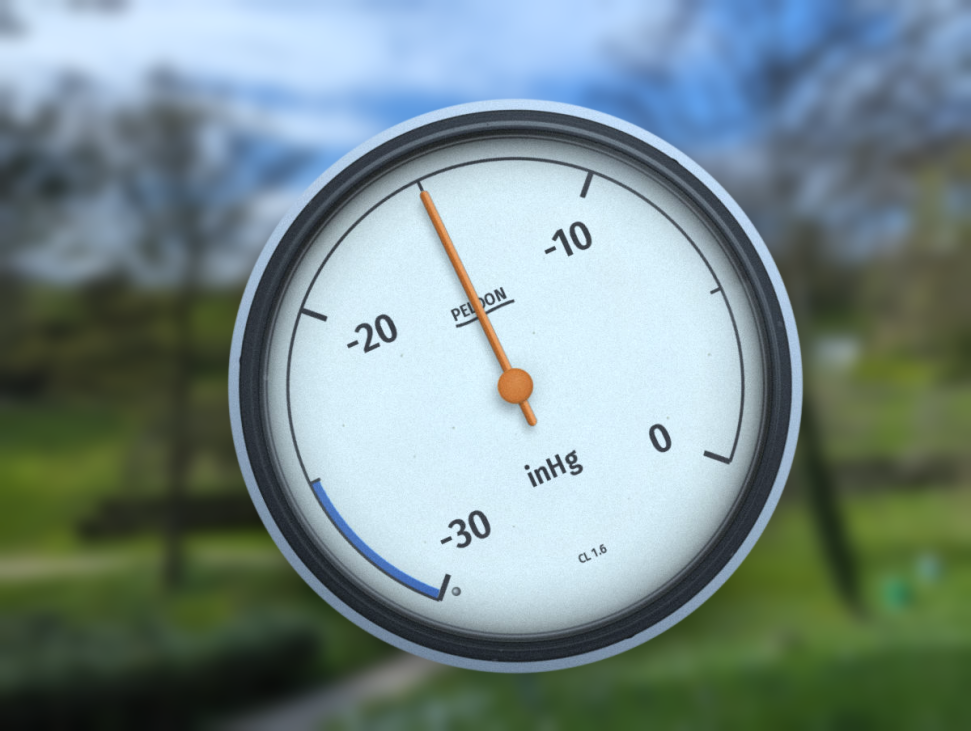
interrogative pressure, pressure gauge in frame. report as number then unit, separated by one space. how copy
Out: -15 inHg
